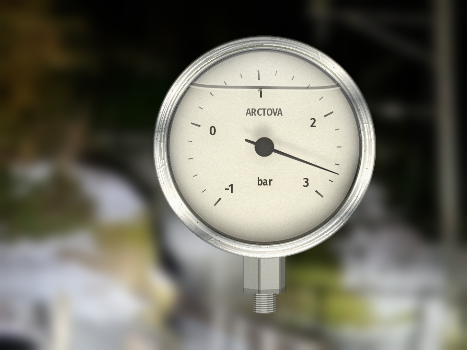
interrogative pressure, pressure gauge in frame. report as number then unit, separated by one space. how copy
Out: 2.7 bar
